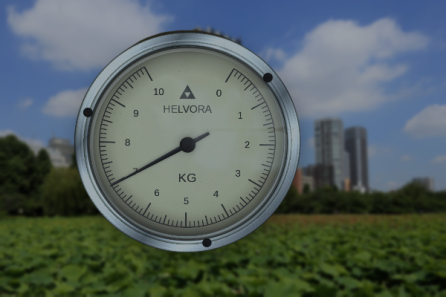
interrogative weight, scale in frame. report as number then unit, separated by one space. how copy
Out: 7 kg
